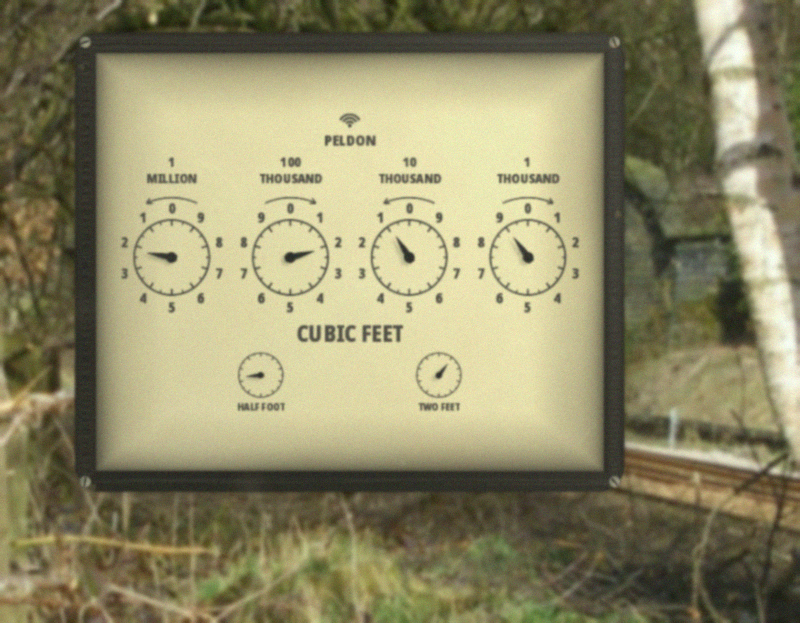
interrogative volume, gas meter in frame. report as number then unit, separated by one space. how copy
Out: 220900 ft³
